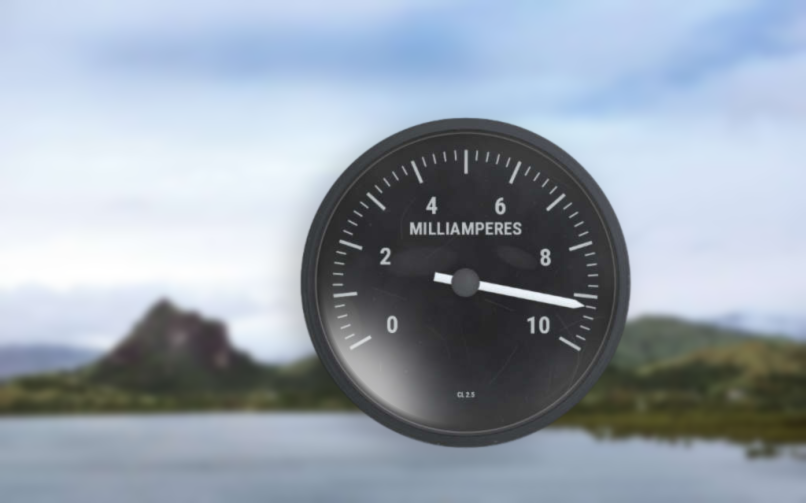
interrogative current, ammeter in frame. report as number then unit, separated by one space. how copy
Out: 9.2 mA
